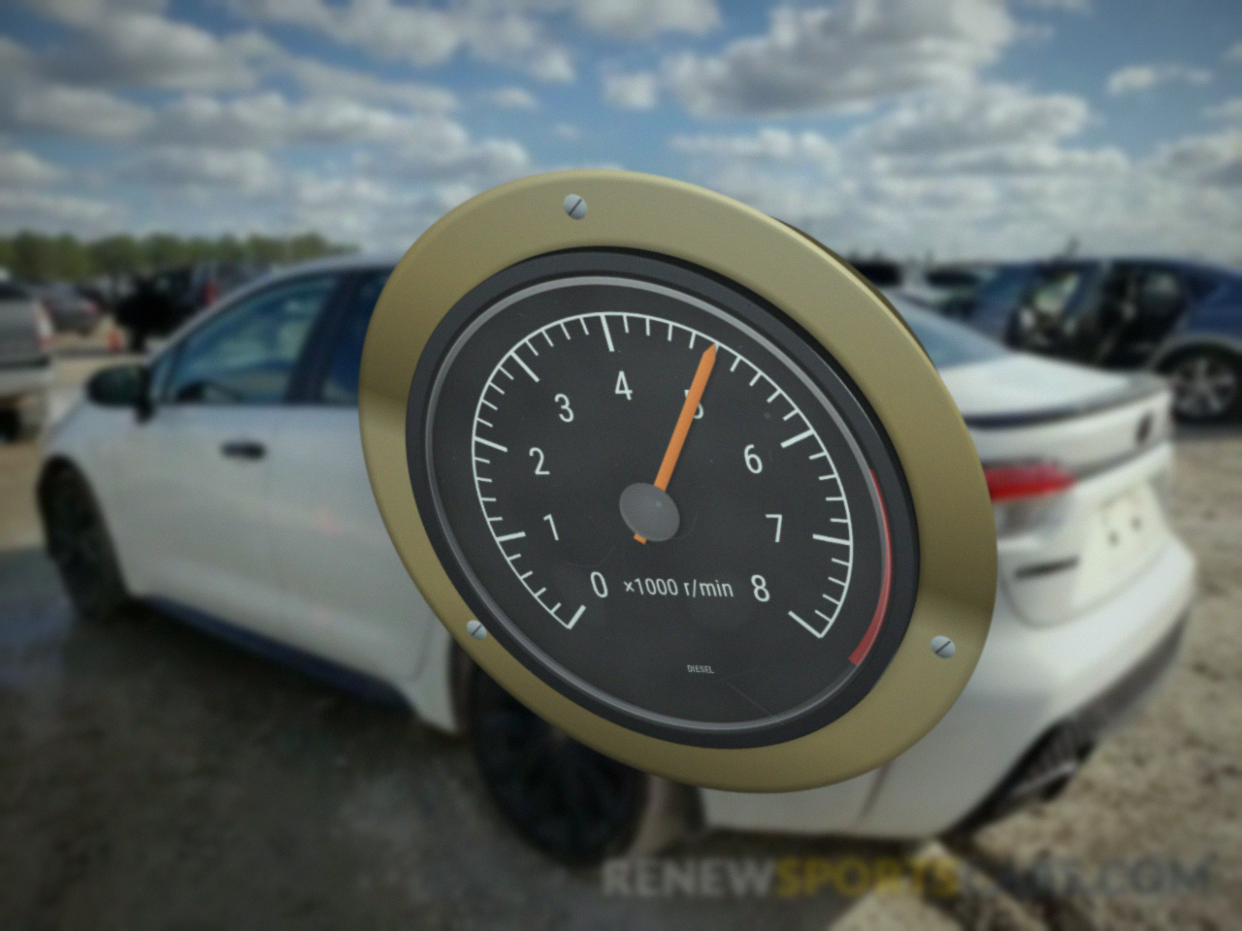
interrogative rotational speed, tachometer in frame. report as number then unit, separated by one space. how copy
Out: 5000 rpm
